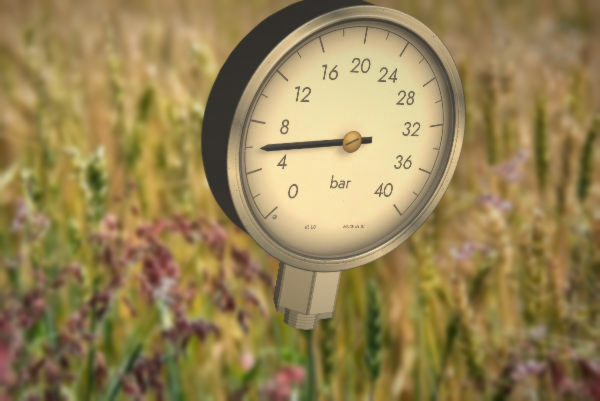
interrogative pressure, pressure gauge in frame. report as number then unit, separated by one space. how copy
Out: 6 bar
